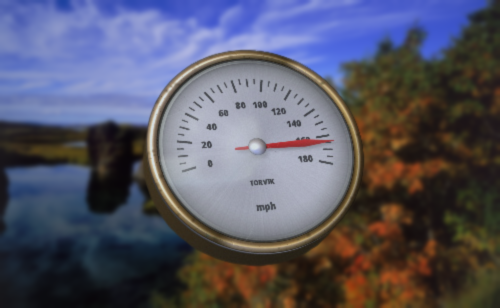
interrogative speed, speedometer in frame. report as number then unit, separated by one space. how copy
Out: 165 mph
